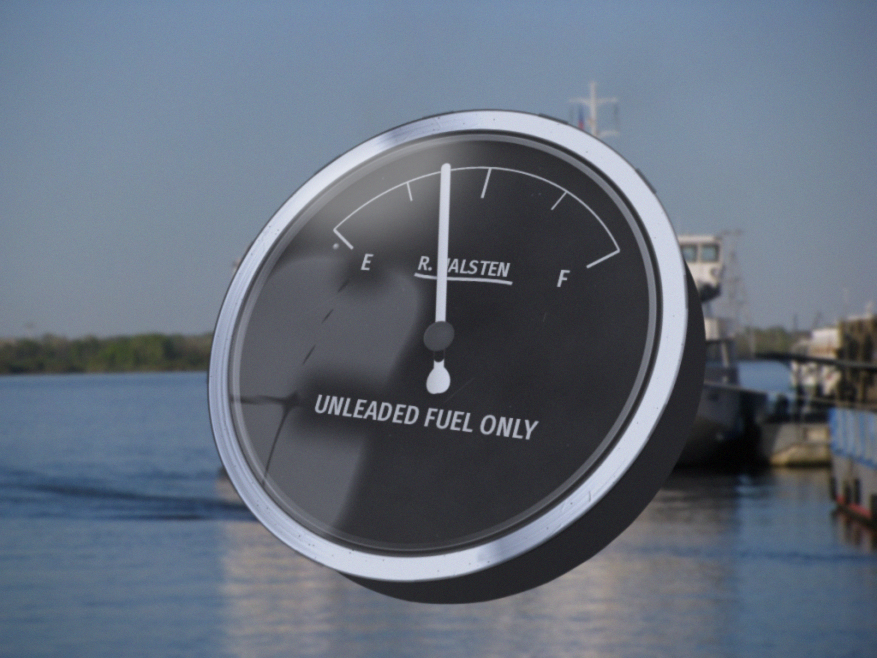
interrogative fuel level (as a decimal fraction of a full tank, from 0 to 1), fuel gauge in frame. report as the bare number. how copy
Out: 0.375
